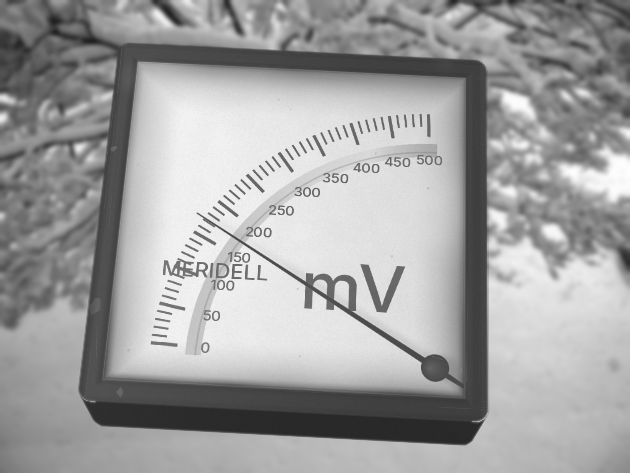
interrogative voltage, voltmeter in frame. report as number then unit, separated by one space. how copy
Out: 170 mV
